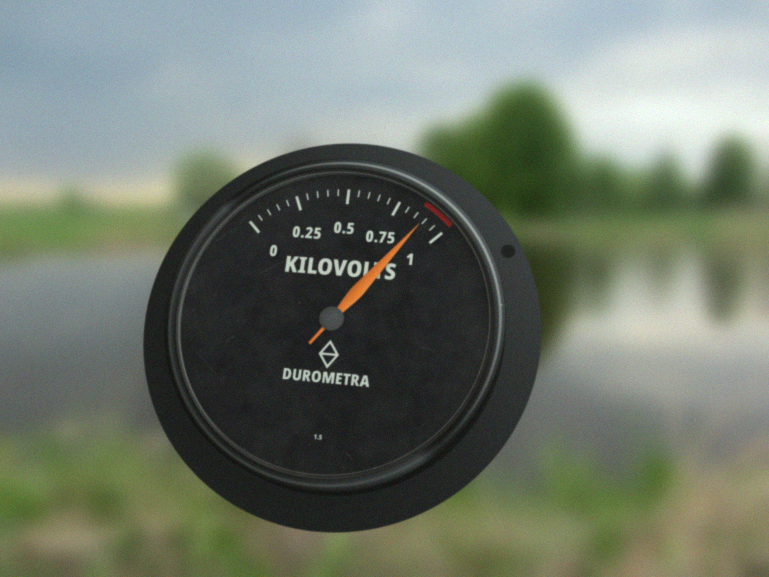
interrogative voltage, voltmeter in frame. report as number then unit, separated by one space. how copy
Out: 0.9 kV
